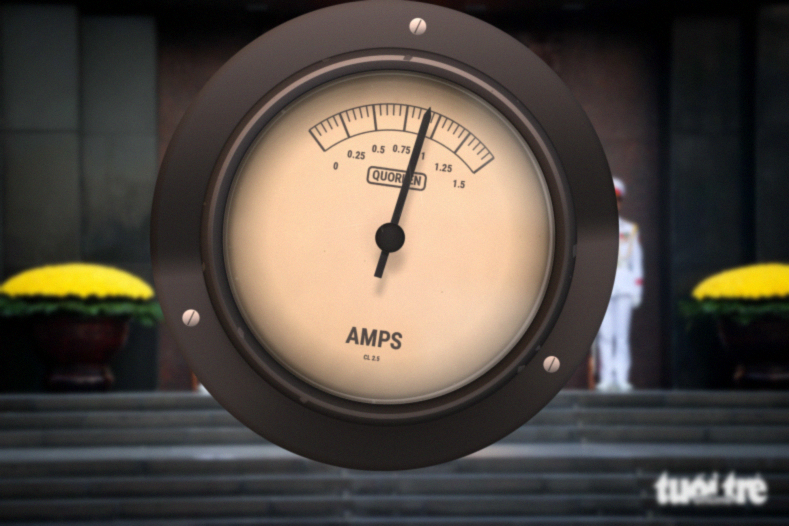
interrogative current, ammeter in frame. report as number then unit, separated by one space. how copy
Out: 0.9 A
